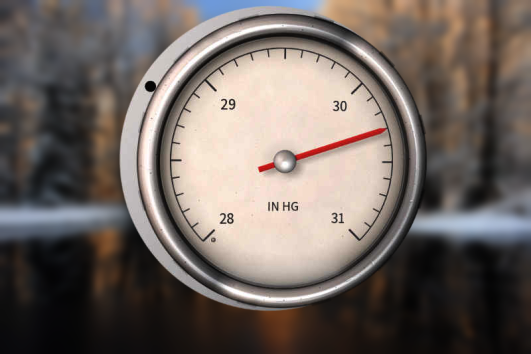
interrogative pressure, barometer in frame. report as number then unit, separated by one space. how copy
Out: 30.3 inHg
